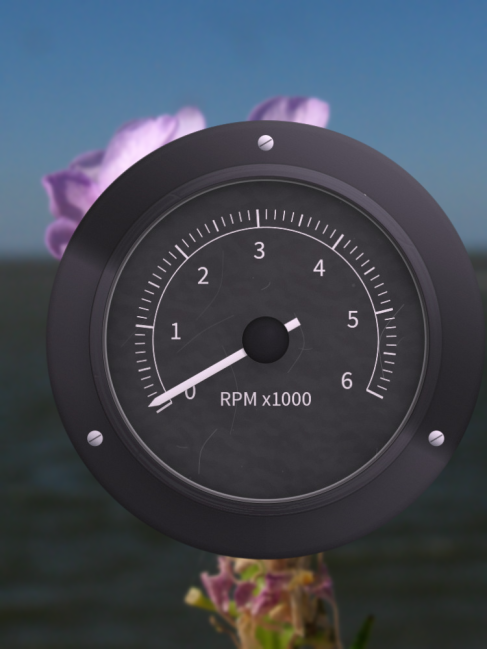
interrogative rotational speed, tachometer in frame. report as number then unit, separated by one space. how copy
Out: 100 rpm
